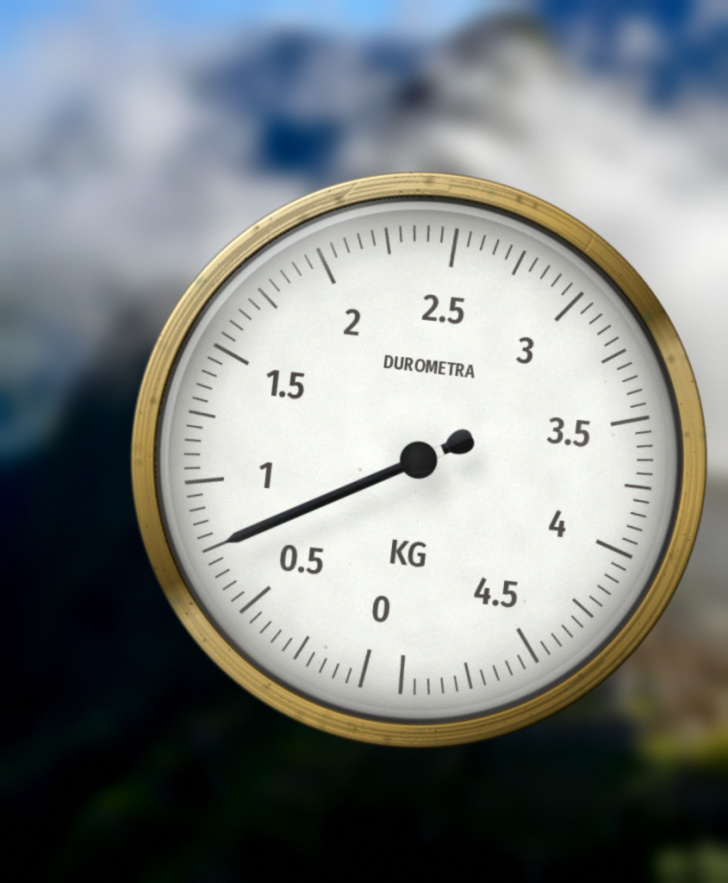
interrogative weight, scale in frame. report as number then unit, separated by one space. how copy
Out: 0.75 kg
